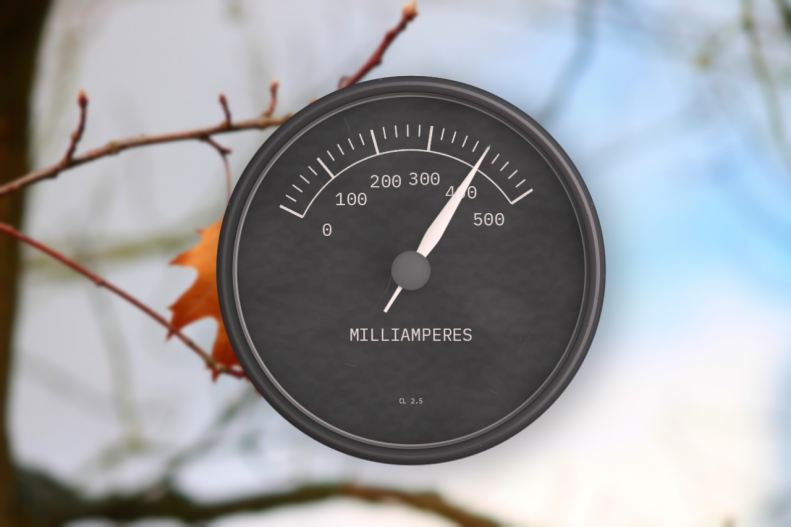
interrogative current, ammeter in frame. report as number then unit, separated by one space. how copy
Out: 400 mA
